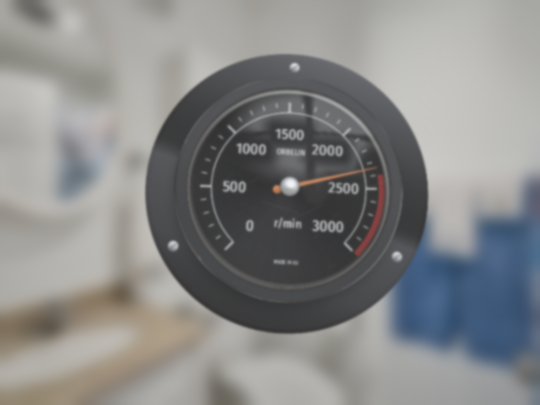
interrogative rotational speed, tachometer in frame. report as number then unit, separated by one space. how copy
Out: 2350 rpm
